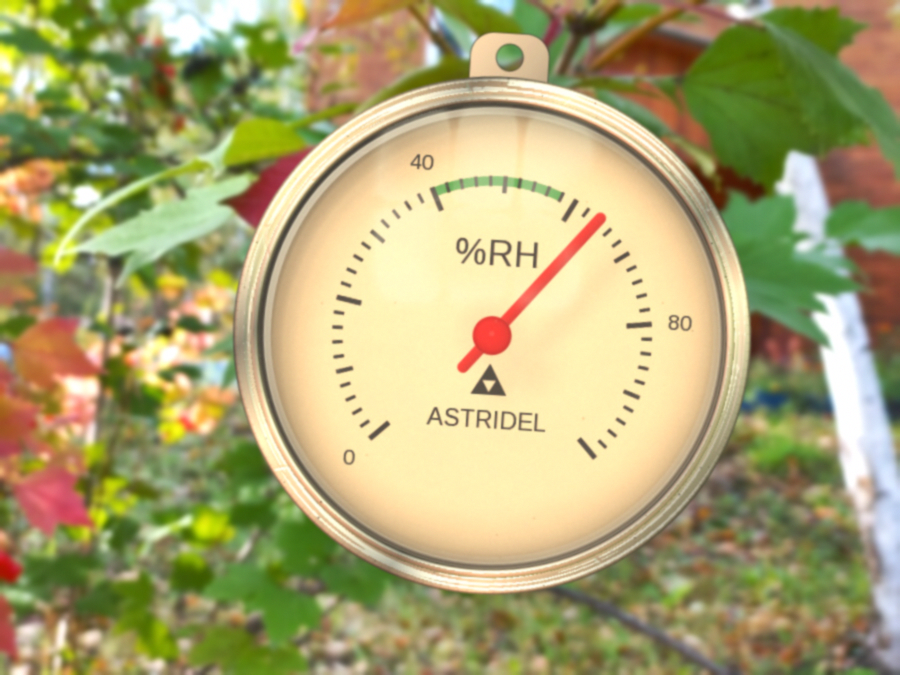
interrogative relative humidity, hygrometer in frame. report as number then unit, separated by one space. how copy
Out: 64 %
